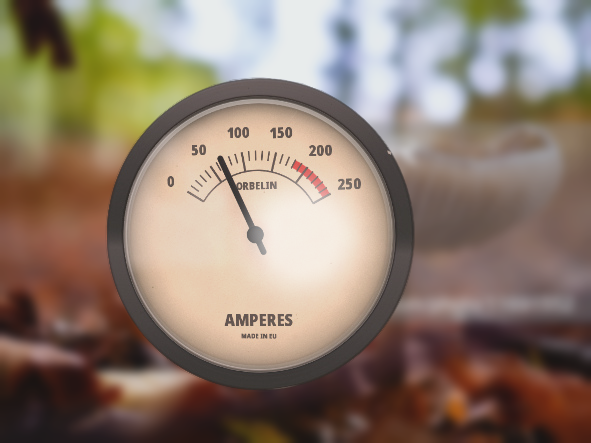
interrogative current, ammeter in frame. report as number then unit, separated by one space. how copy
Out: 70 A
